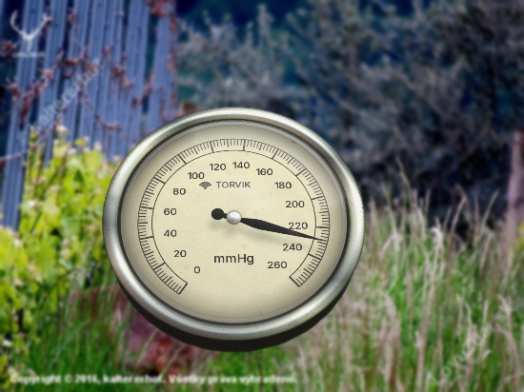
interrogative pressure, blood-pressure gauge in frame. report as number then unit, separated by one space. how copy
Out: 230 mmHg
